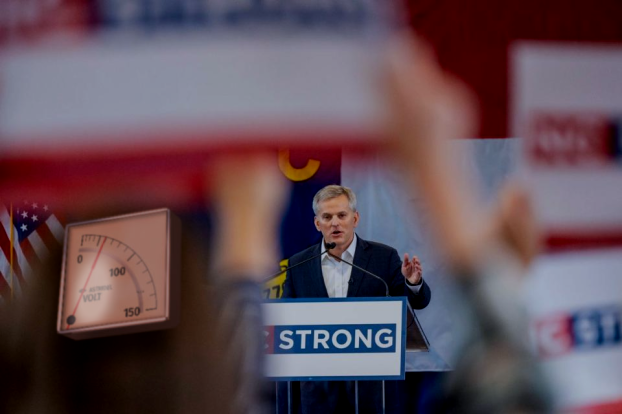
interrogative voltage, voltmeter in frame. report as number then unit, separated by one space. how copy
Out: 60 V
